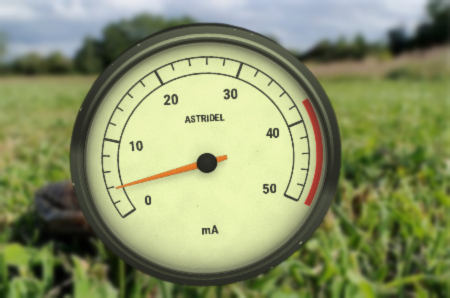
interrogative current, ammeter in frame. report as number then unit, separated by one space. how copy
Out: 4 mA
